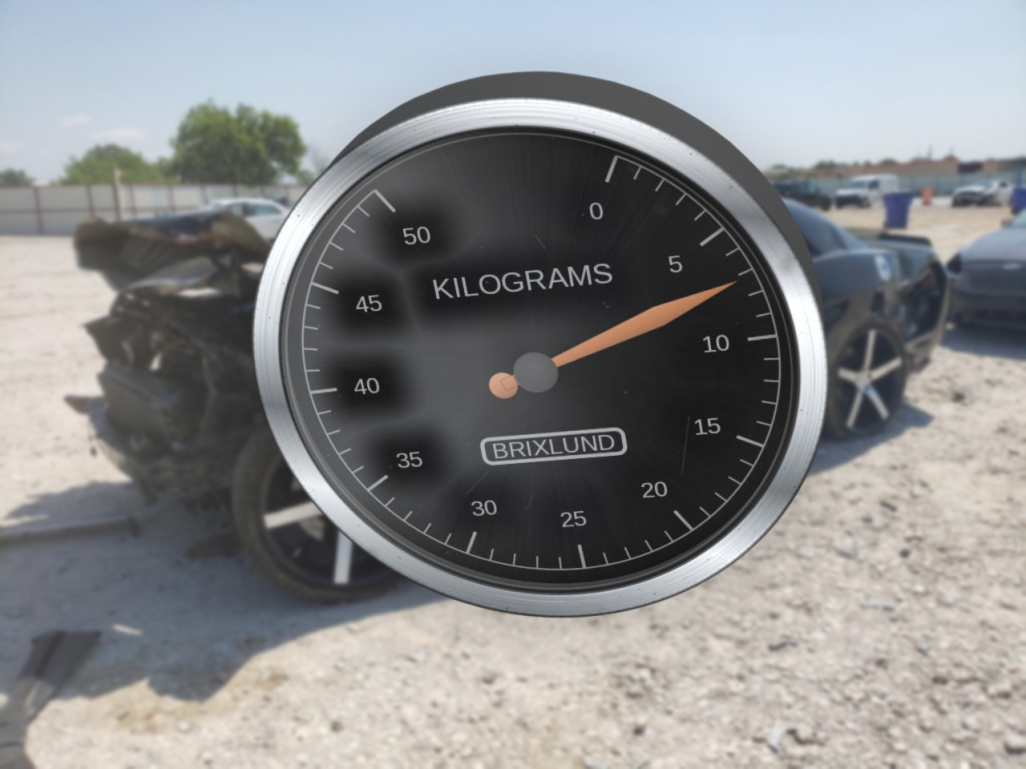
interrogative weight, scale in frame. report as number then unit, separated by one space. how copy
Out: 7 kg
